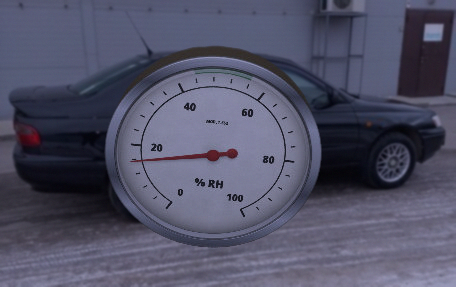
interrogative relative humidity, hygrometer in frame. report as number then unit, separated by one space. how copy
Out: 16 %
